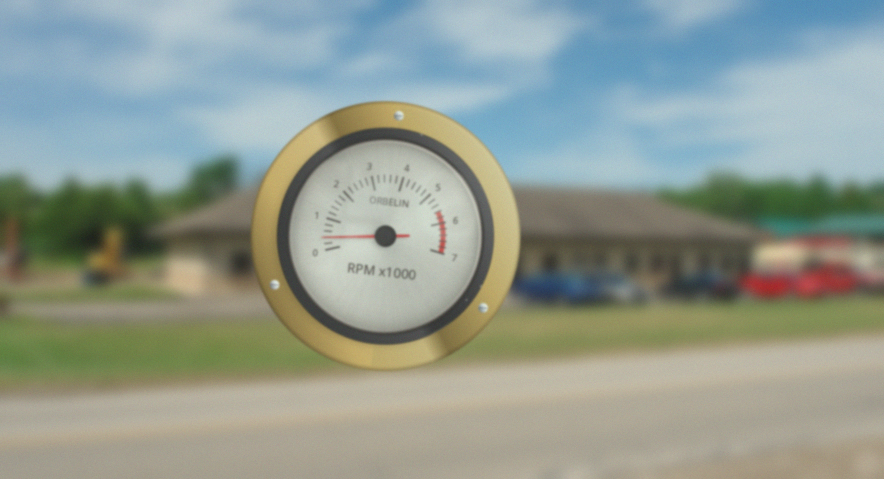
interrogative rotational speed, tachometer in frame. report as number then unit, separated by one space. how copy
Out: 400 rpm
